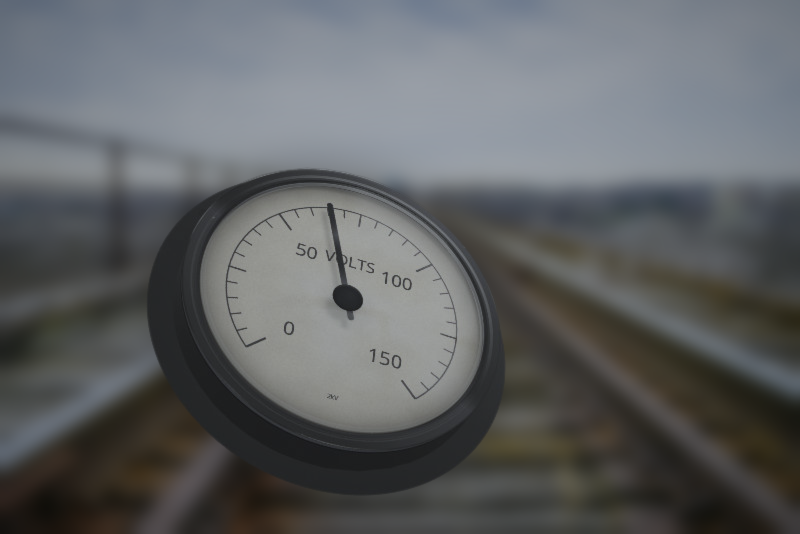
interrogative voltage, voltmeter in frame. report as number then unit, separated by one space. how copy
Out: 65 V
